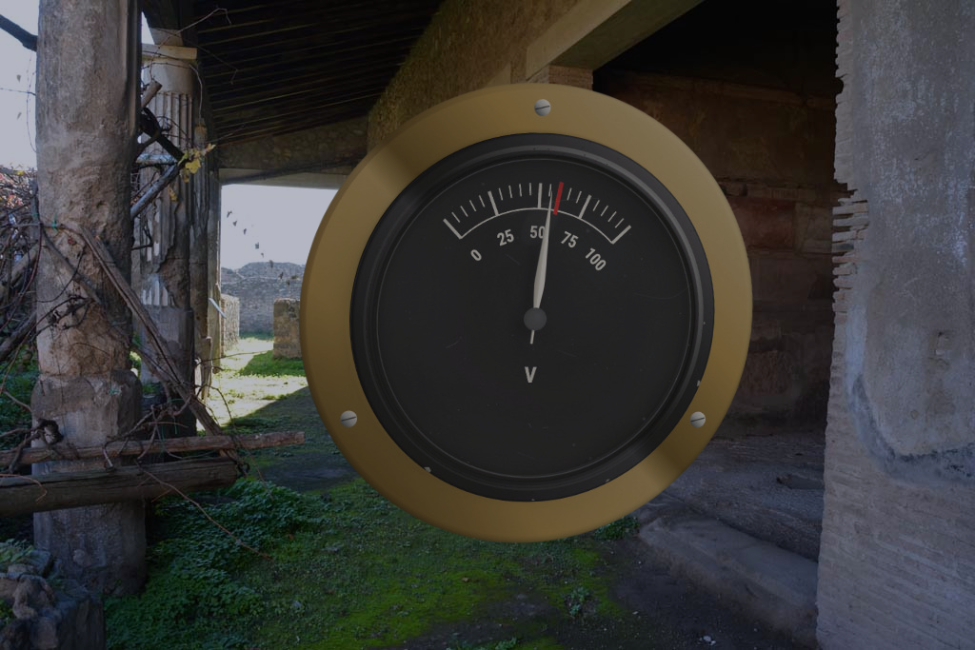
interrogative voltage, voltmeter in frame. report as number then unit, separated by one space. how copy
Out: 55 V
